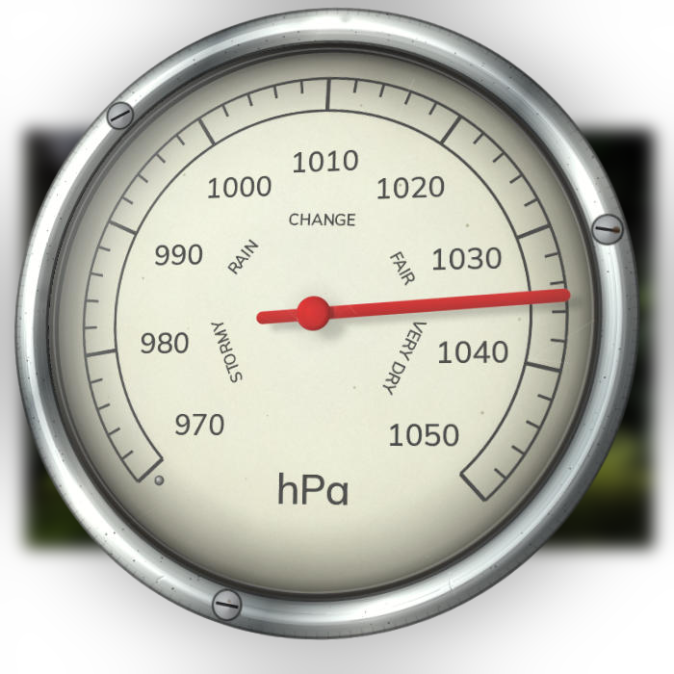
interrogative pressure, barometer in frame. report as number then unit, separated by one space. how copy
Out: 1035 hPa
